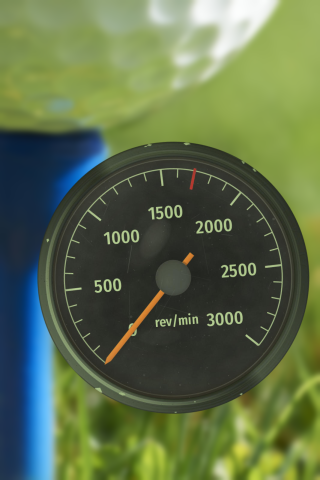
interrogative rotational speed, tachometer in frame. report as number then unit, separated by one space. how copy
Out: 0 rpm
